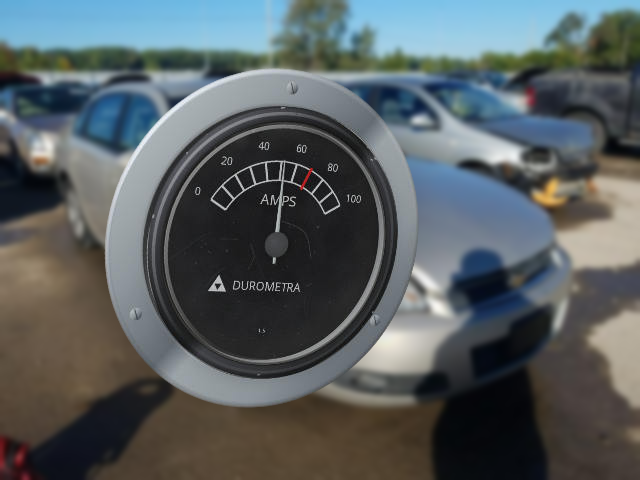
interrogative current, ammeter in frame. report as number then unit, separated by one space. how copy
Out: 50 A
